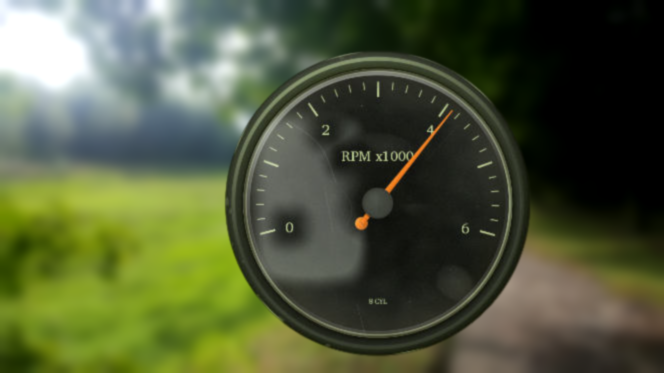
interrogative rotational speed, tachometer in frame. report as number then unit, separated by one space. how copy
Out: 4100 rpm
